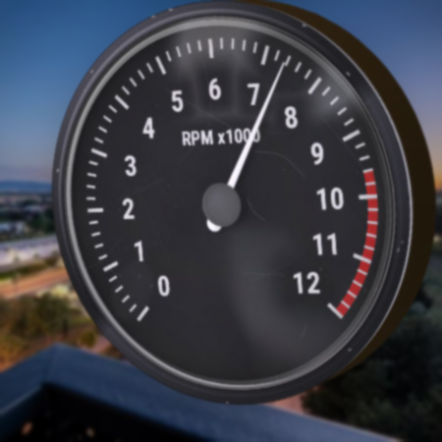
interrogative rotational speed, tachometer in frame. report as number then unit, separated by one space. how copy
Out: 7400 rpm
